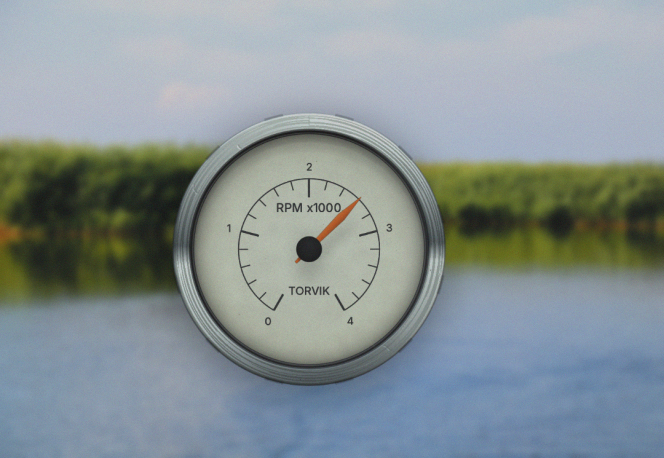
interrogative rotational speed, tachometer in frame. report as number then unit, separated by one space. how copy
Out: 2600 rpm
